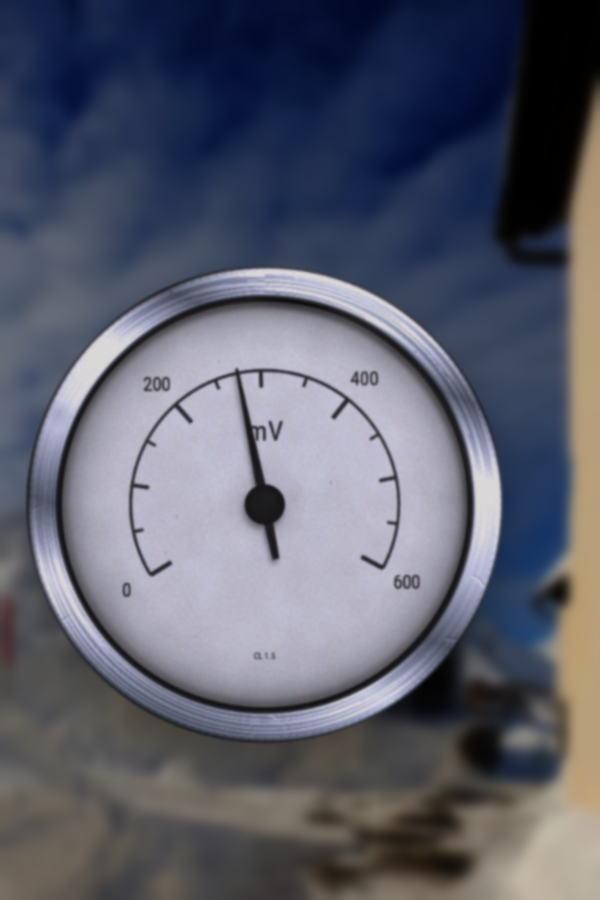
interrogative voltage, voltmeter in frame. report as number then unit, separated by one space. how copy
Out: 275 mV
